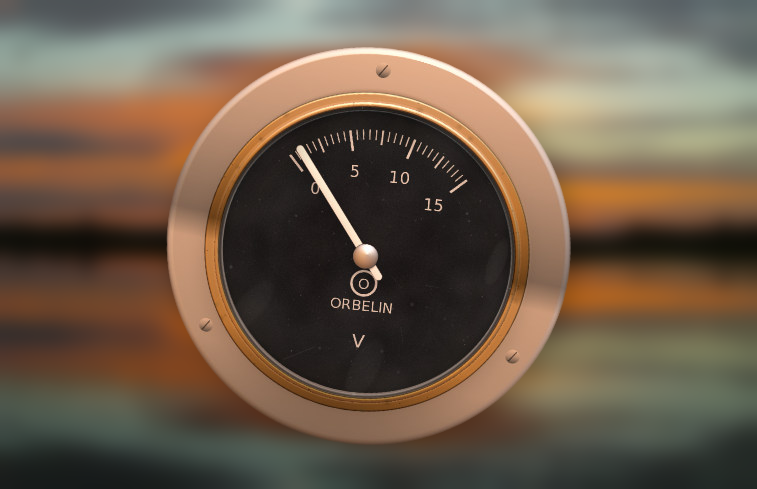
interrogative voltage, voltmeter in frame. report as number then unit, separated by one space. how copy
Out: 1 V
